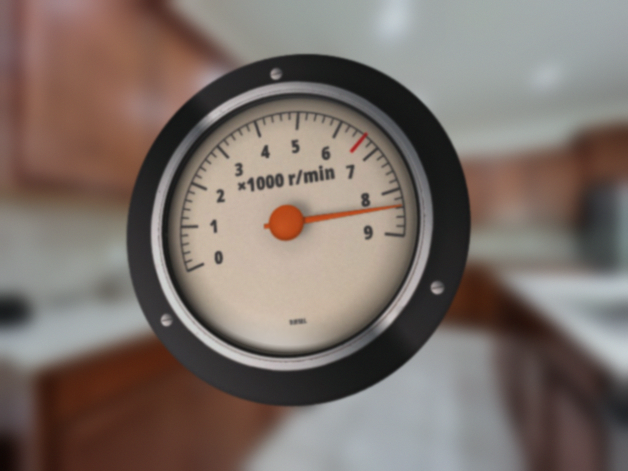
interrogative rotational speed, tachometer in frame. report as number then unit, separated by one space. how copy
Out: 8400 rpm
